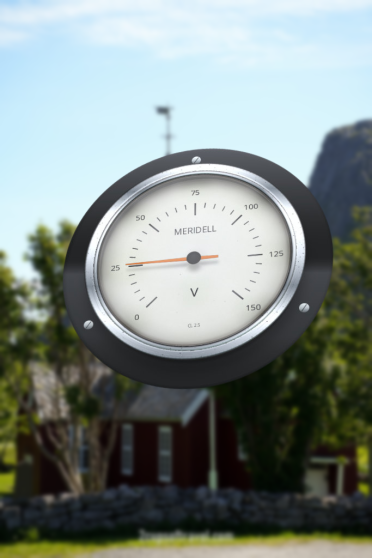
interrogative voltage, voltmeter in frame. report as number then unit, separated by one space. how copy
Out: 25 V
